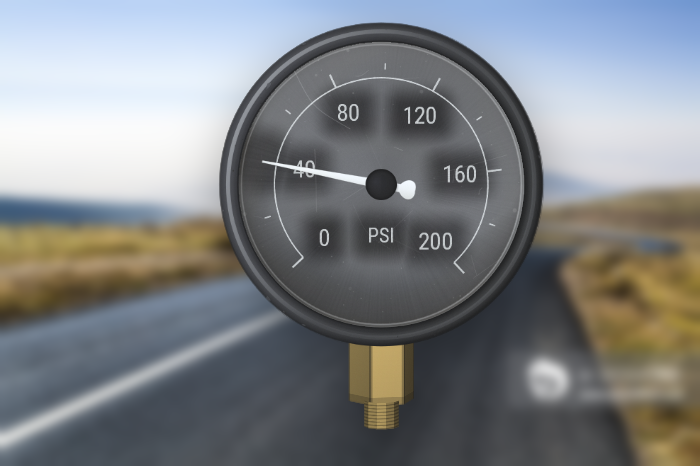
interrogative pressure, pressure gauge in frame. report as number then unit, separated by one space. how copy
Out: 40 psi
